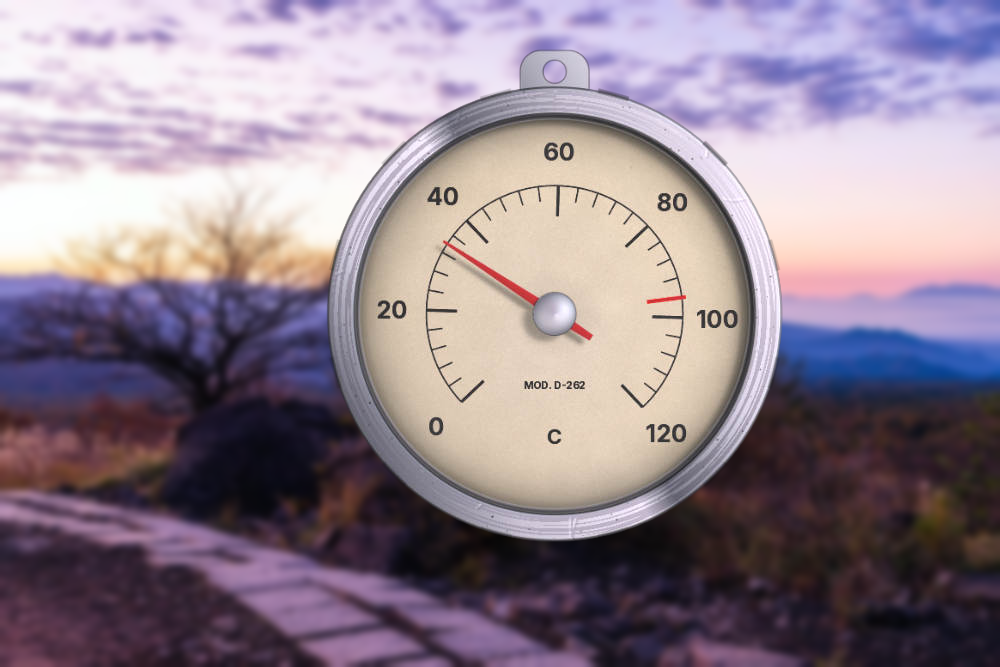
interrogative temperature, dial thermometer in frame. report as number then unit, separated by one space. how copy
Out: 34 °C
